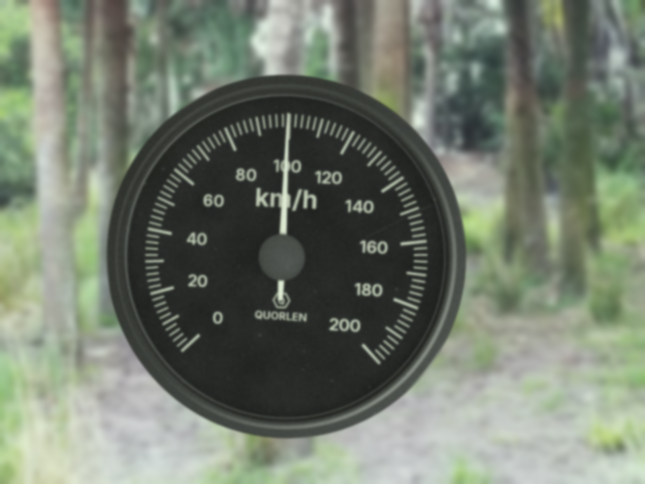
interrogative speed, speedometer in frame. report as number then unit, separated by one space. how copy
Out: 100 km/h
